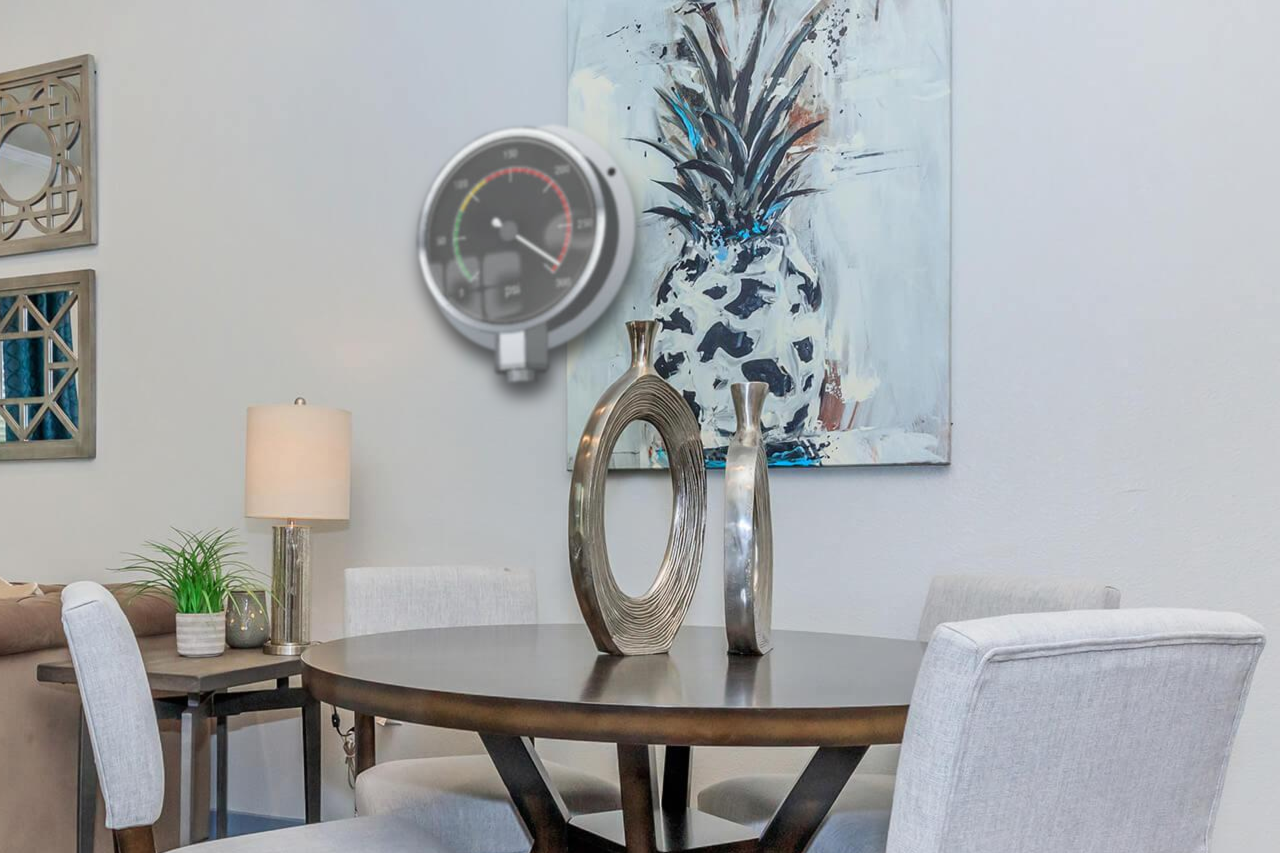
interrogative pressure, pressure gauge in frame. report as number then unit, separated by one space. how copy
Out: 290 psi
